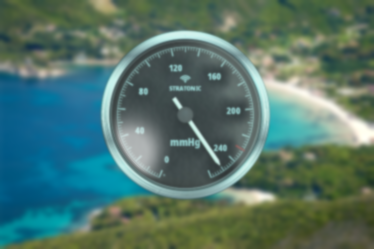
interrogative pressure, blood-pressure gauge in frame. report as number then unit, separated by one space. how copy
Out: 250 mmHg
